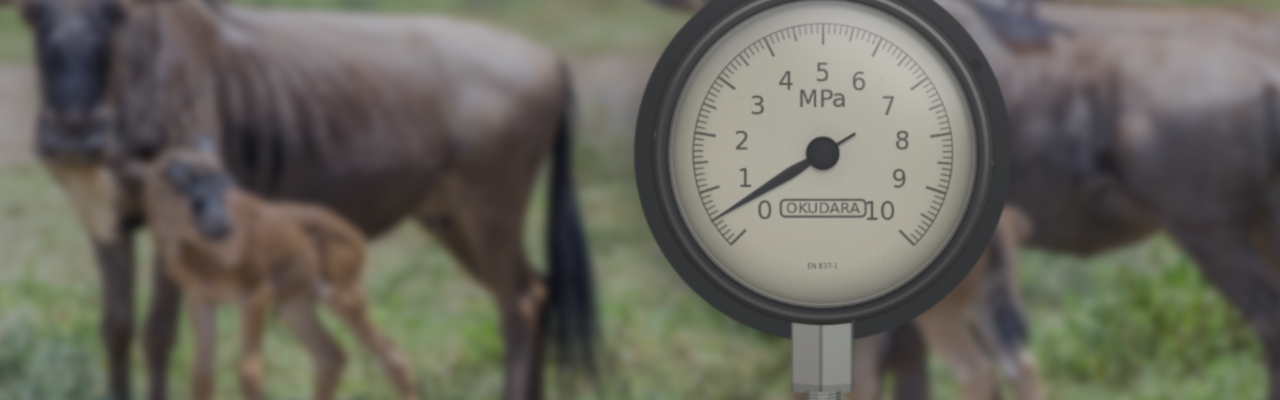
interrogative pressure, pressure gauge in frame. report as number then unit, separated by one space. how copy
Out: 0.5 MPa
